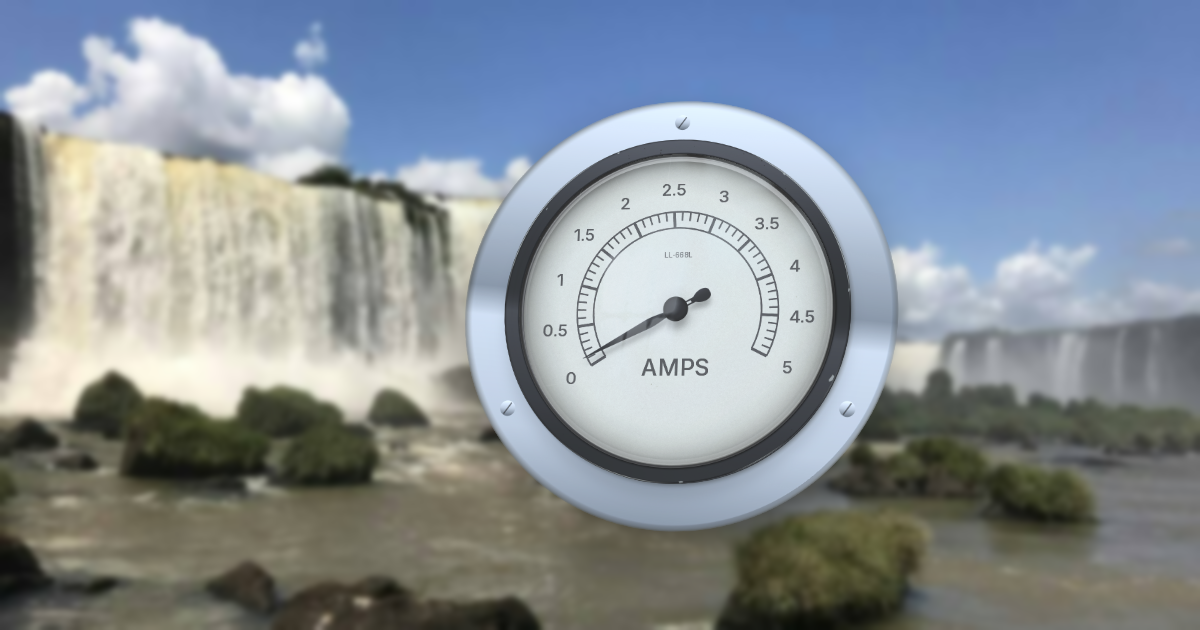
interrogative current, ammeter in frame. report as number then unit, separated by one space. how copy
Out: 0.1 A
